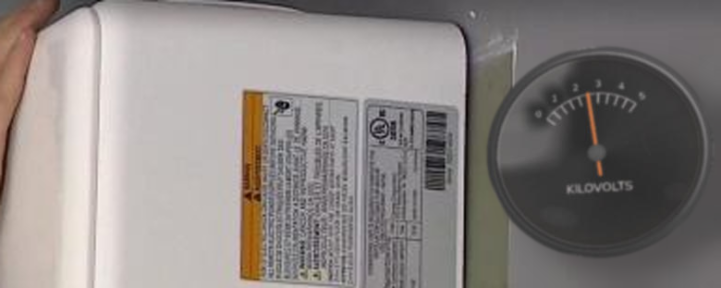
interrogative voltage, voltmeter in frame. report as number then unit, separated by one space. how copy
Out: 2.5 kV
